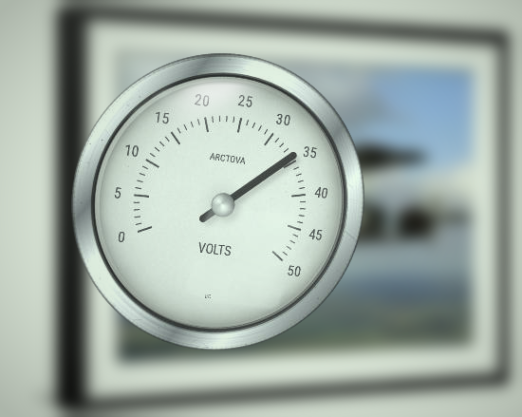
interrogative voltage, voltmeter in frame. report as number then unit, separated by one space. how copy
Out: 34 V
